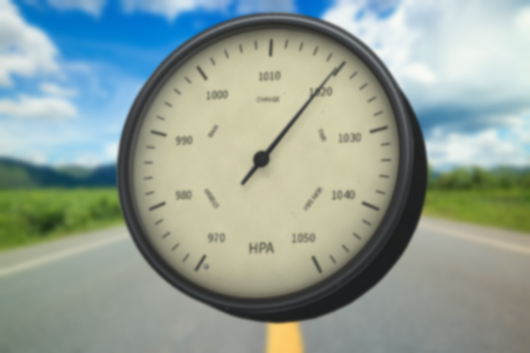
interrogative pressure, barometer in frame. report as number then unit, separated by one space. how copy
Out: 1020 hPa
